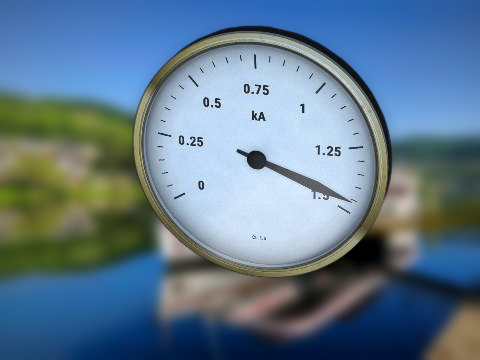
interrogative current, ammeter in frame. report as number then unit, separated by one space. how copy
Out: 1.45 kA
